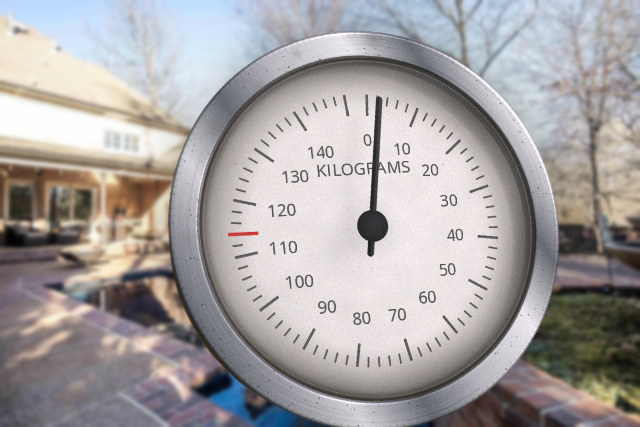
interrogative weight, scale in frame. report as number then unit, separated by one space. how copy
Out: 2 kg
